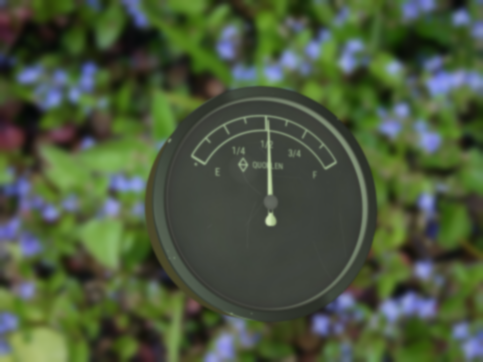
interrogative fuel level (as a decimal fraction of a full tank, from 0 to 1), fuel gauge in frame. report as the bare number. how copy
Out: 0.5
